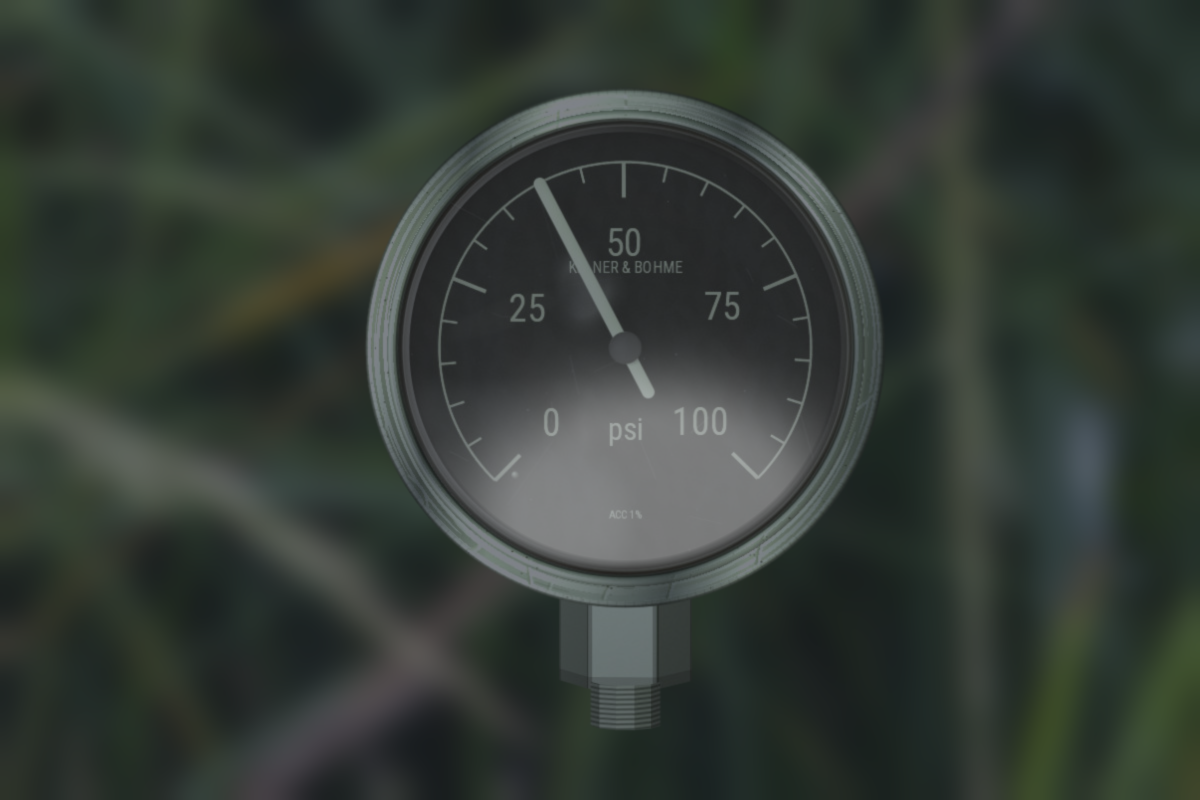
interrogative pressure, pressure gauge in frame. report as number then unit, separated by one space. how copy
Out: 40 psi
